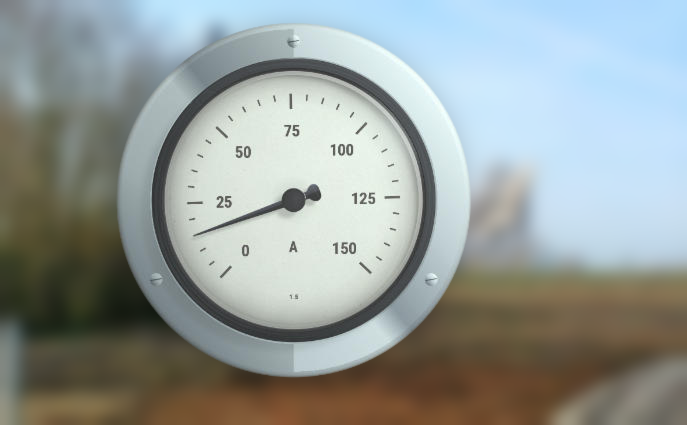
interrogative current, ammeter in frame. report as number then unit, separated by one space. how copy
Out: 15 A
